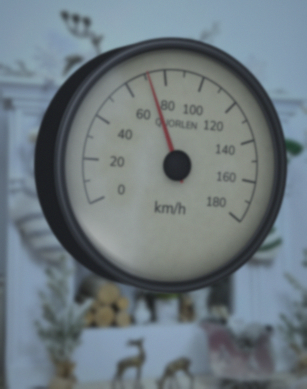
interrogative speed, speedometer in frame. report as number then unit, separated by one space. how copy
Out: 70 km/h
